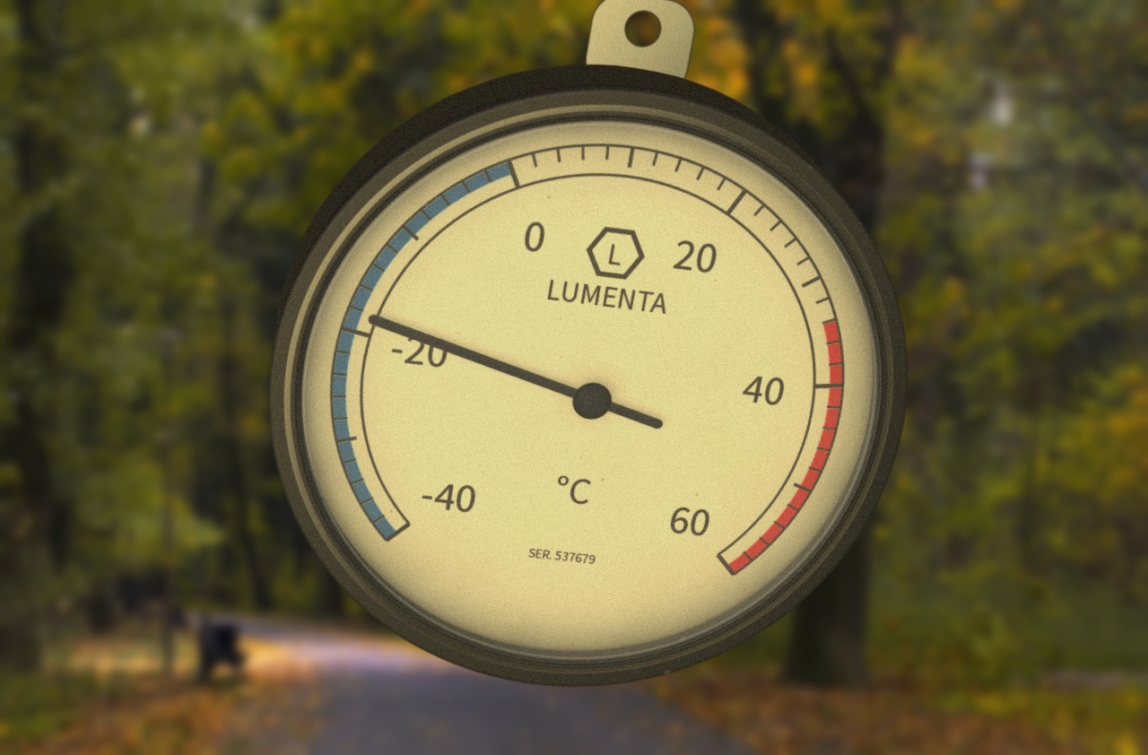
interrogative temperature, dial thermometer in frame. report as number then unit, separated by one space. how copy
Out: -18 °C
